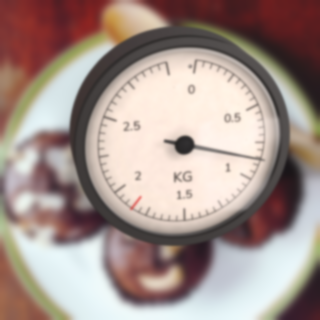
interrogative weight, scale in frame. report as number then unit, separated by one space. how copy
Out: 0.85 kg
